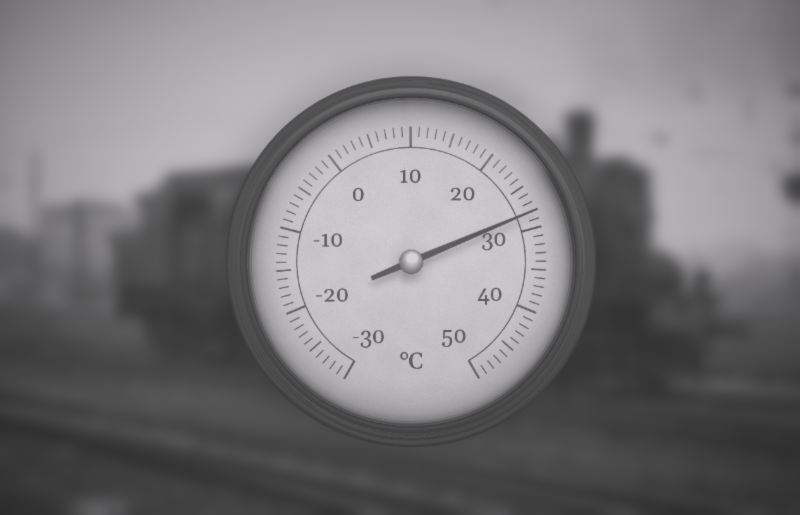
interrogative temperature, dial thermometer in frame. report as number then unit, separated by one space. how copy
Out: 28 °C
